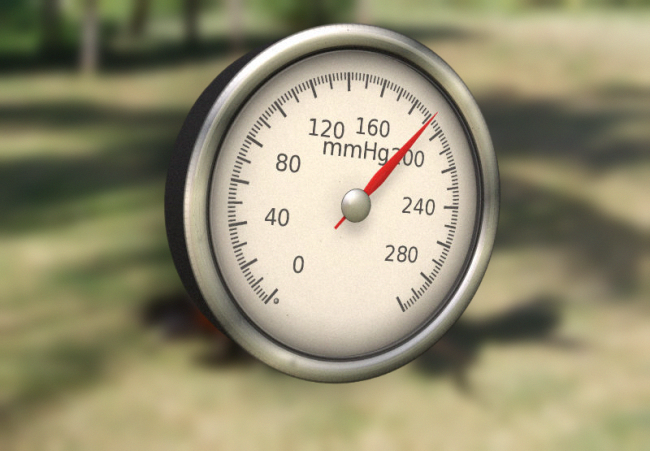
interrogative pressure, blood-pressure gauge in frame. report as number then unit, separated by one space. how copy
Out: 190 mmHg
